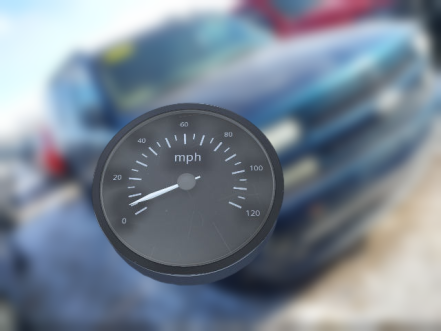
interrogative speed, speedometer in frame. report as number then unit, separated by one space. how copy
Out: 5 mph
